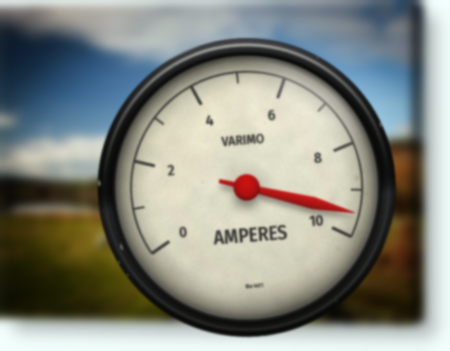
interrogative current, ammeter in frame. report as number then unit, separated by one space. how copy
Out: 9.5 A
